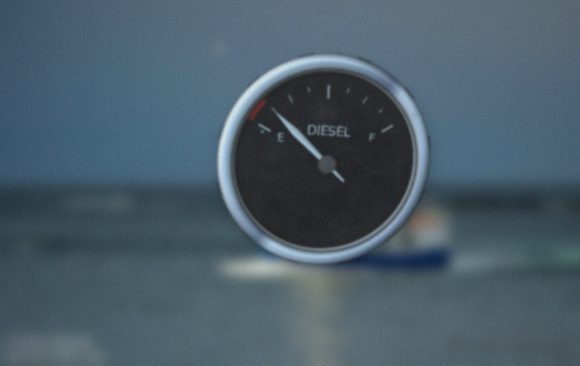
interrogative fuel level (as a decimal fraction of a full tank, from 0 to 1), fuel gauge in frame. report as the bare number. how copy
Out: 0.125
